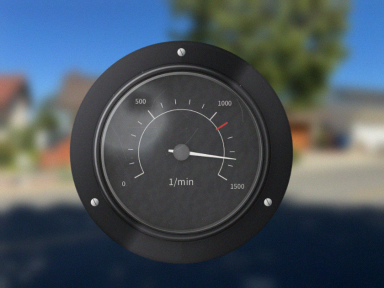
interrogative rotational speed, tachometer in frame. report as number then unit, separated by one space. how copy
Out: 1350 rpm
